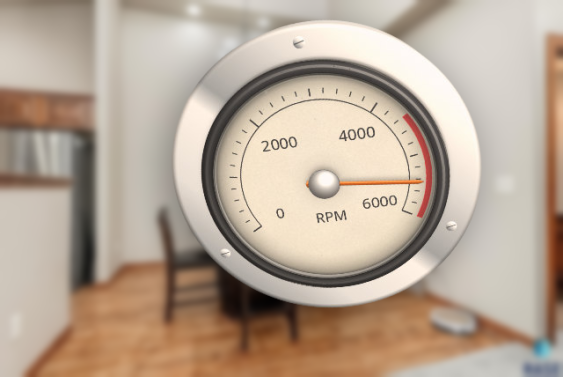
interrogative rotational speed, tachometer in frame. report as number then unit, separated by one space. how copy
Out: 5400 rpm
